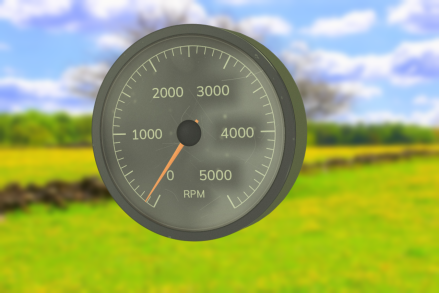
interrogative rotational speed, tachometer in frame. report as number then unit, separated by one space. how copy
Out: 100 rpm
